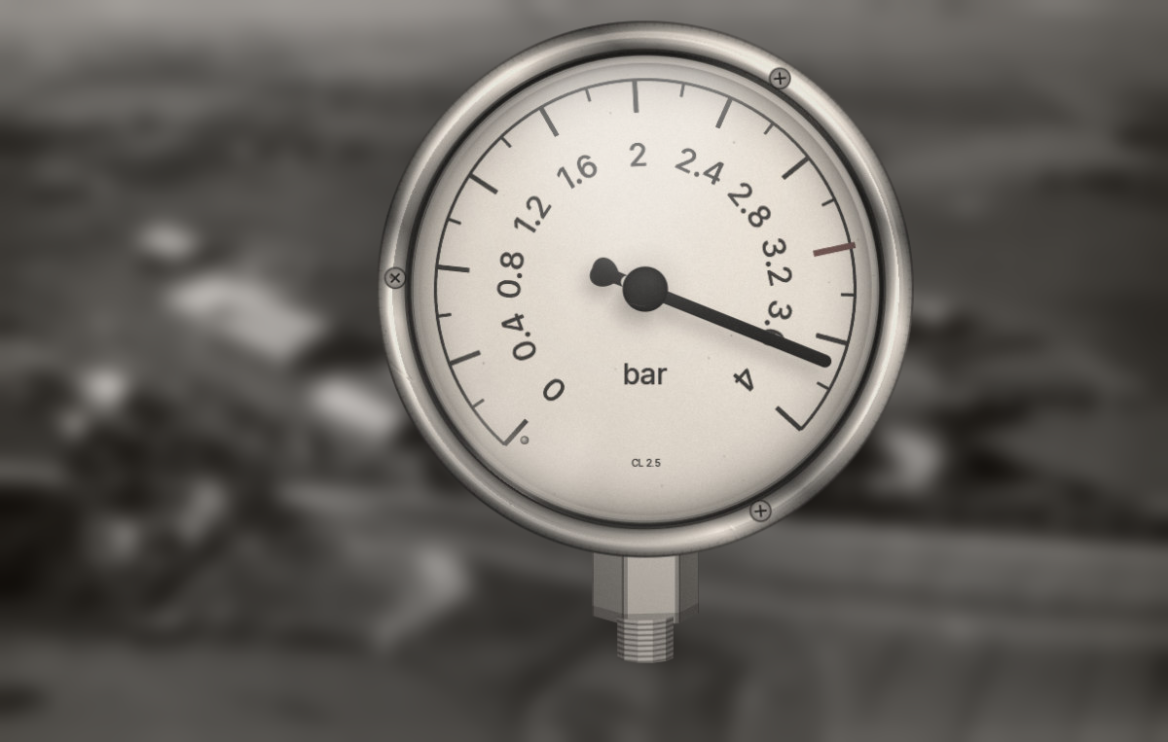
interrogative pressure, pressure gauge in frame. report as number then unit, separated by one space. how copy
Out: 3.7 bar
